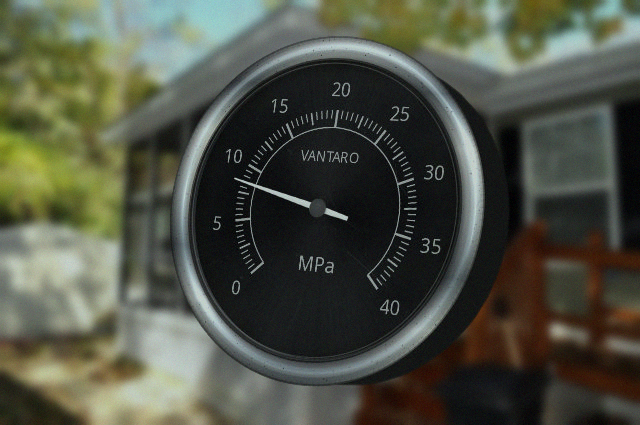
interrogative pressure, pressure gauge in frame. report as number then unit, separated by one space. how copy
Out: 8.5 MPa
